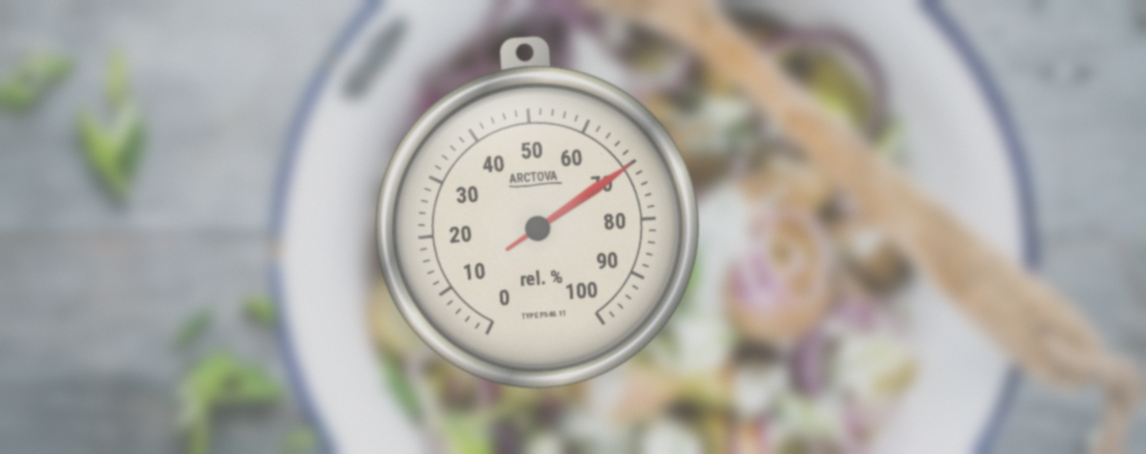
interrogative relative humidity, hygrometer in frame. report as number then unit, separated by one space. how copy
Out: 70 %
